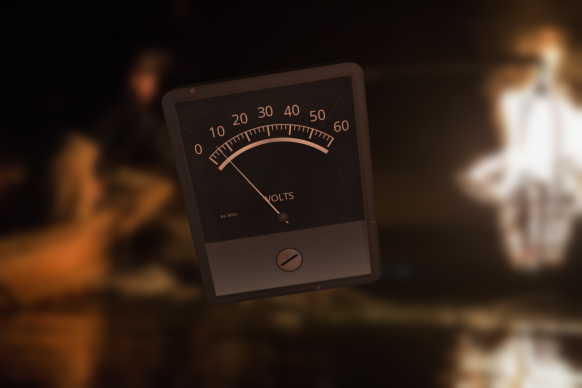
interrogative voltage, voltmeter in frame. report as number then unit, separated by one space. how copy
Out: 6 V
